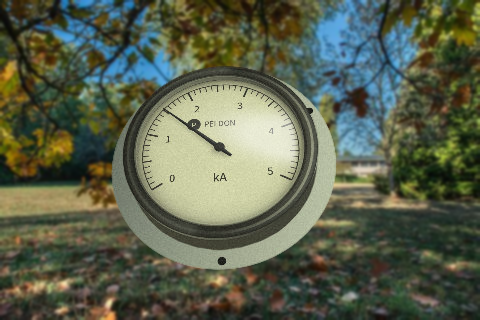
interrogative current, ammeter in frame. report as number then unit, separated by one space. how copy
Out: 1.5 kA
